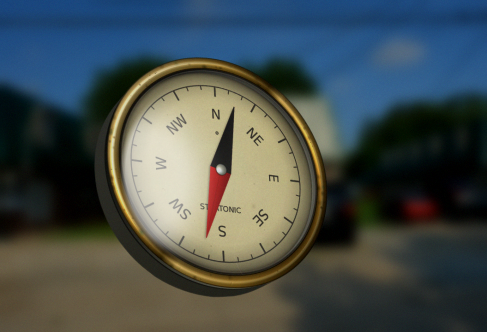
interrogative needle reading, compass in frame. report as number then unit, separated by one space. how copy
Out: 195 °
